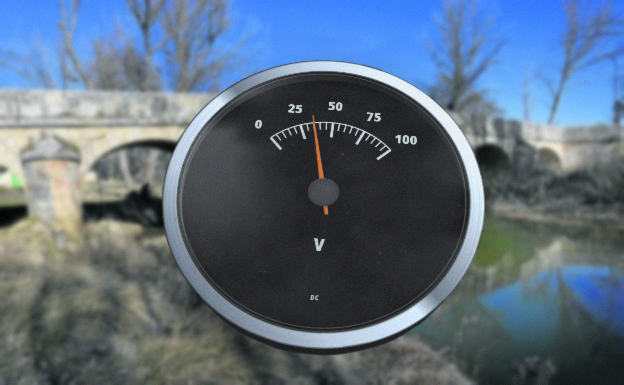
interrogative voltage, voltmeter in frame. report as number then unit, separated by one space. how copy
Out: 35 V
